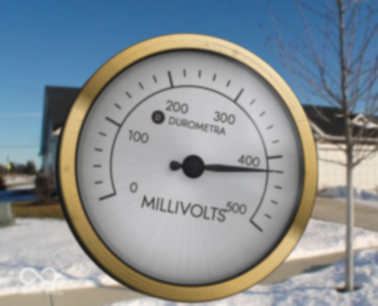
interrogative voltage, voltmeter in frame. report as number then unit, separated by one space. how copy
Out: 420 mV
